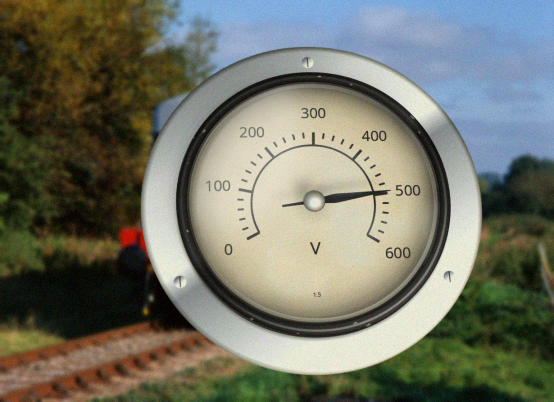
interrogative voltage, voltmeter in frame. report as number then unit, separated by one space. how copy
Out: 500 V
